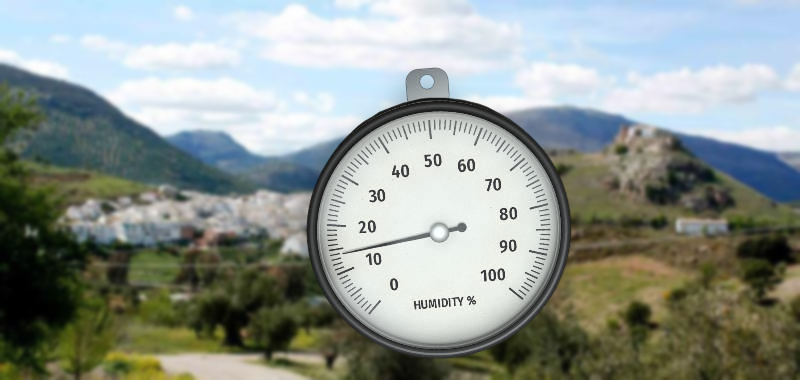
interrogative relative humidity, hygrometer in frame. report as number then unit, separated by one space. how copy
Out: 14 %
